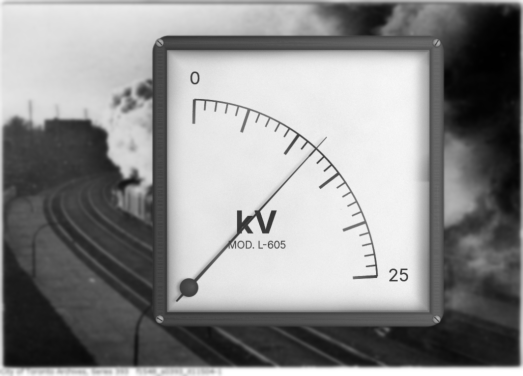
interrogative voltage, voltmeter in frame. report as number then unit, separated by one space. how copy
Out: 12 kV
